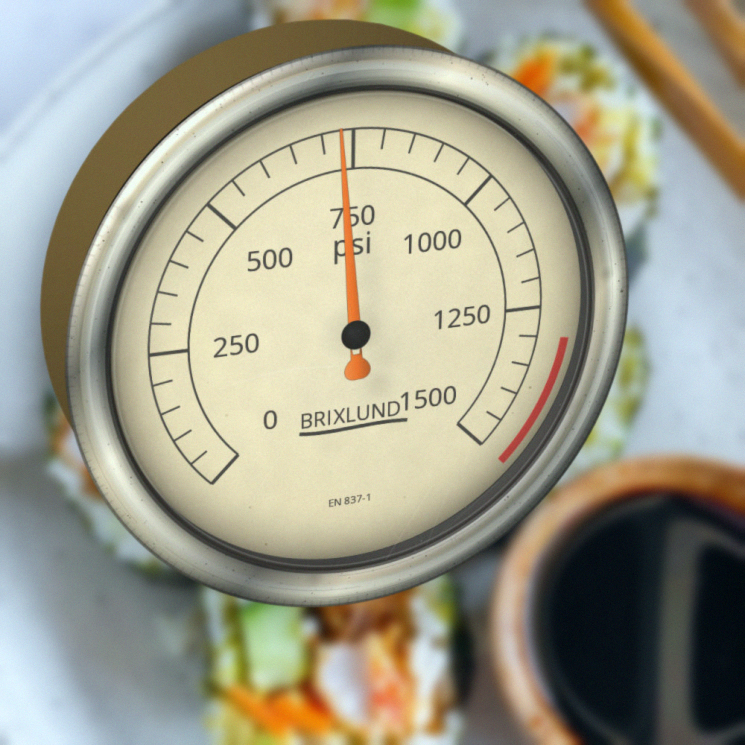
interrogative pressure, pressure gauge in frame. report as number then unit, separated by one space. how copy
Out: 725 psi
